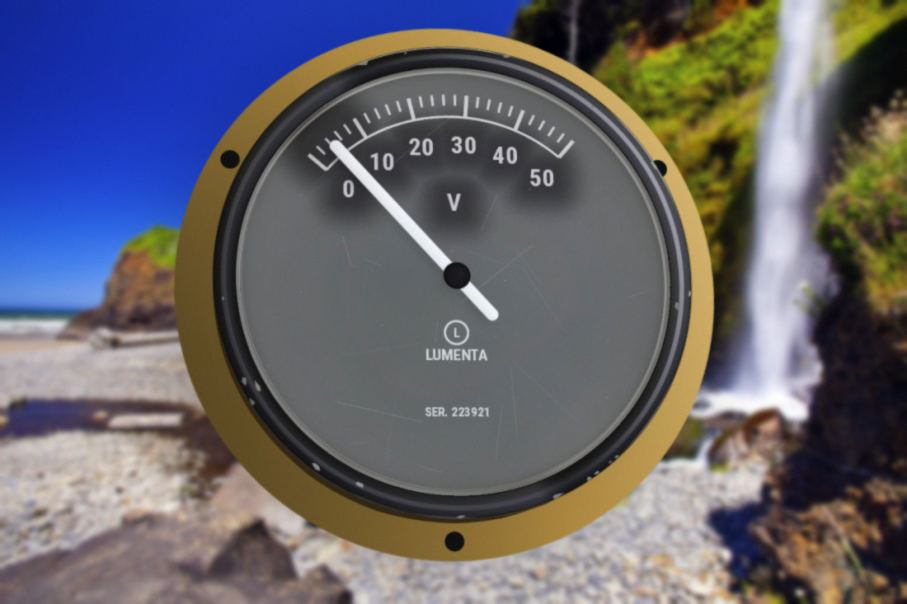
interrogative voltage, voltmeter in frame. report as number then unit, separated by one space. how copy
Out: 4 V
